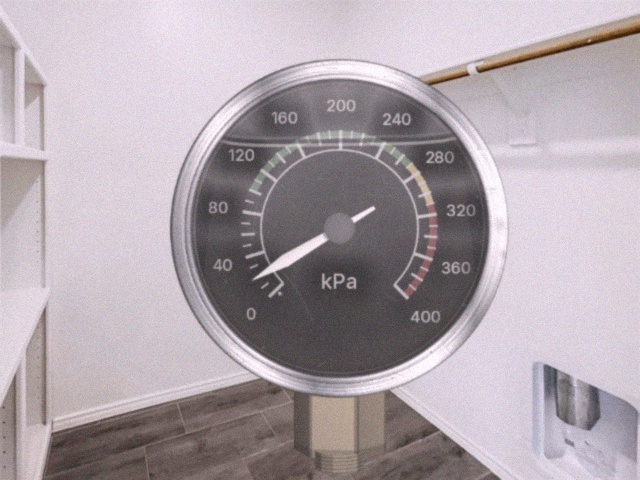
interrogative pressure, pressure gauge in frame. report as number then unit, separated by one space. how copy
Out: 20 kPa
